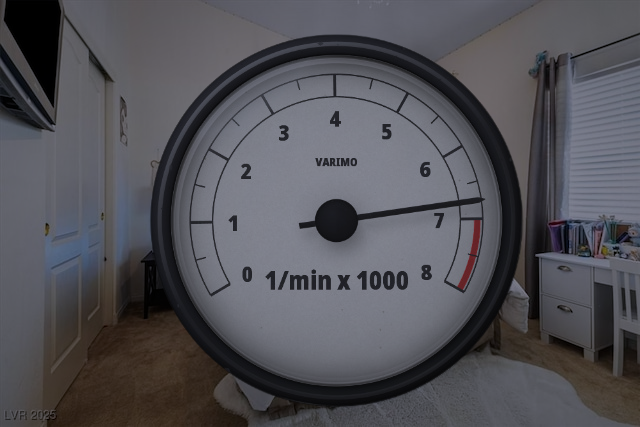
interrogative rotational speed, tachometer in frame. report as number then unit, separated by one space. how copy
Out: 6750 rpm
